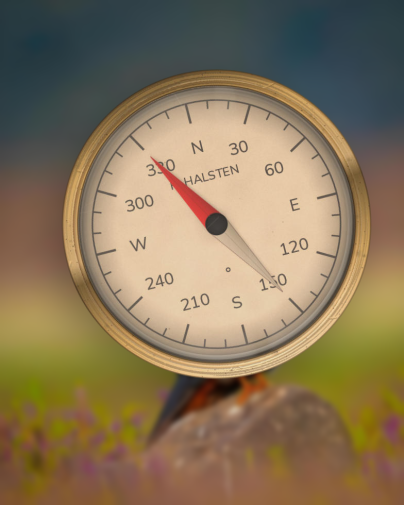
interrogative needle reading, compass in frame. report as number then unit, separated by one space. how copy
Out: 330 °
